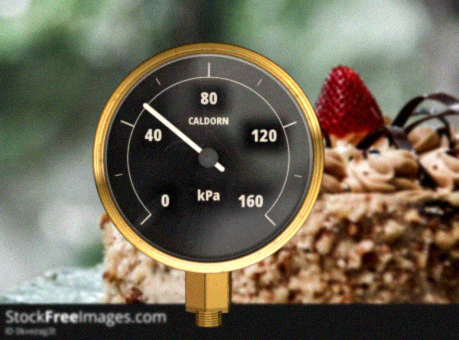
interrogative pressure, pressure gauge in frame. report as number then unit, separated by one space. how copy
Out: 50 kPa
